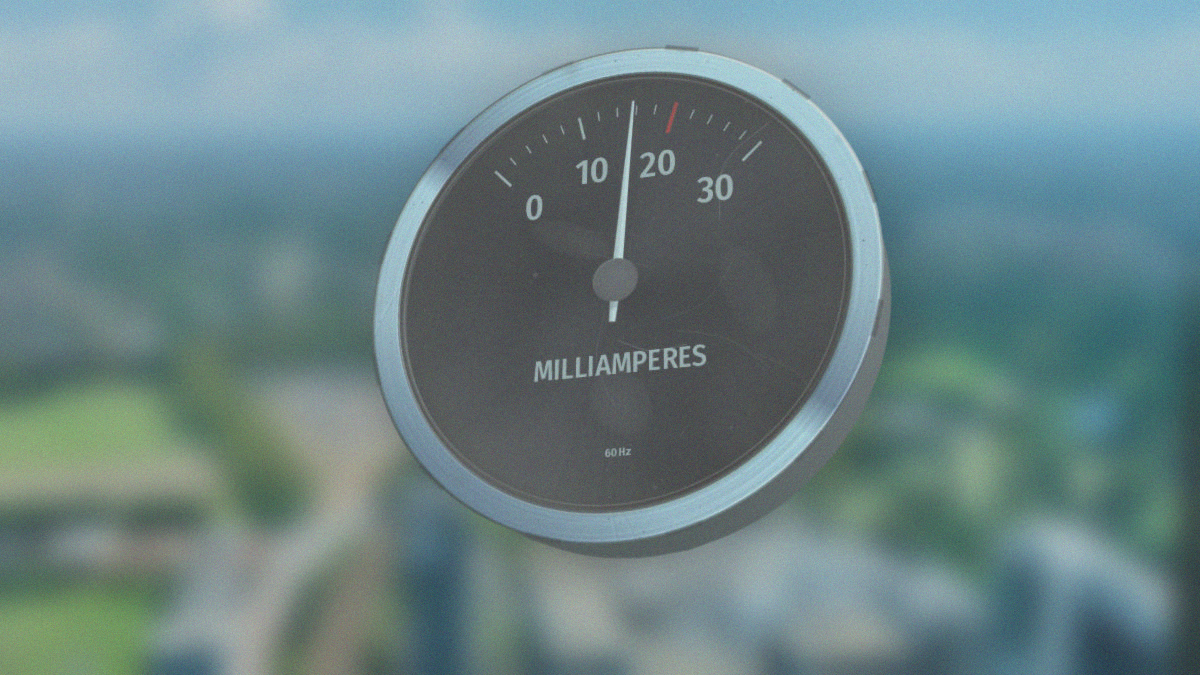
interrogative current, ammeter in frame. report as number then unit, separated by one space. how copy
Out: 16 mA
